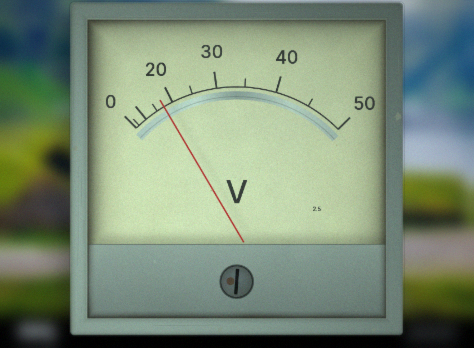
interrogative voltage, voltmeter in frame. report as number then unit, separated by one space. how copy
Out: 17.5 V
